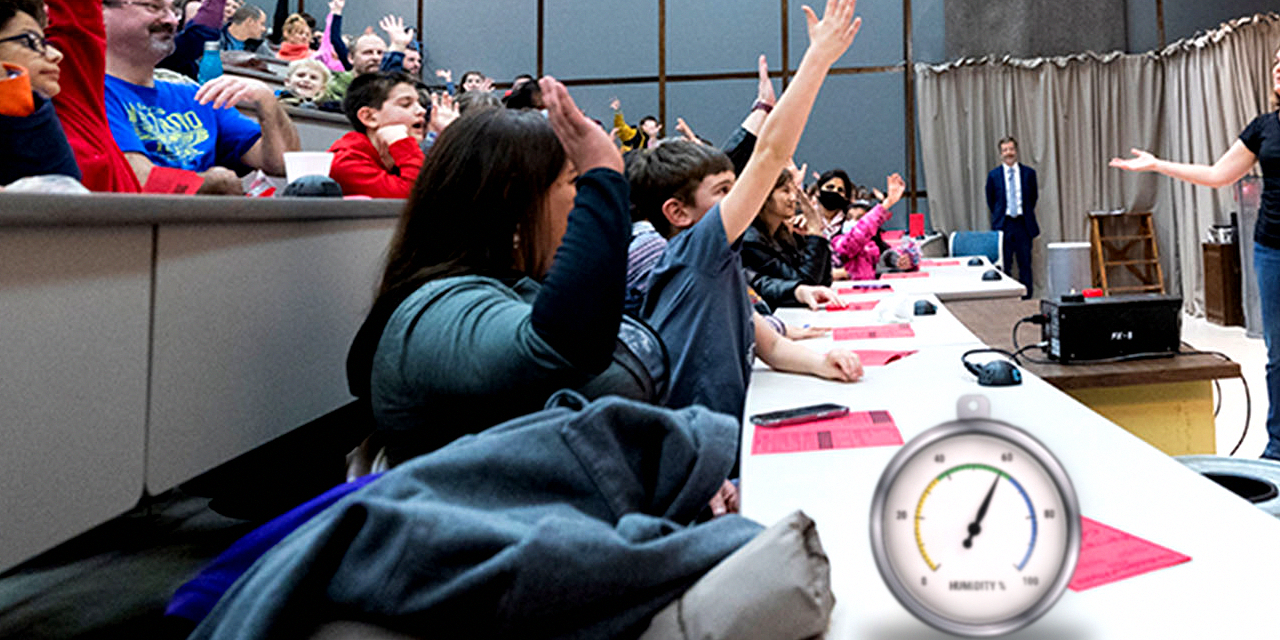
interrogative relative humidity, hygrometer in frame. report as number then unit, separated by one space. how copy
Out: 60 %
